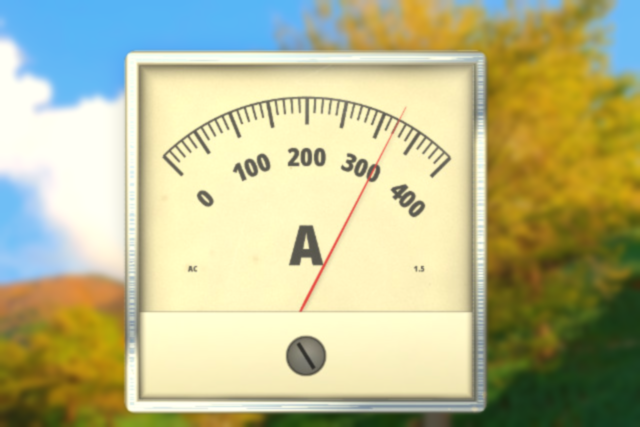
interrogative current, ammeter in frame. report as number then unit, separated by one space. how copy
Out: 320 A
